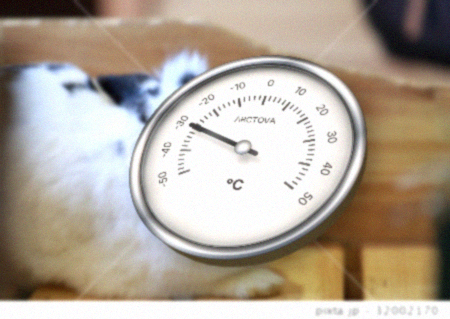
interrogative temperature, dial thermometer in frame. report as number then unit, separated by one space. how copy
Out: -30 °C
